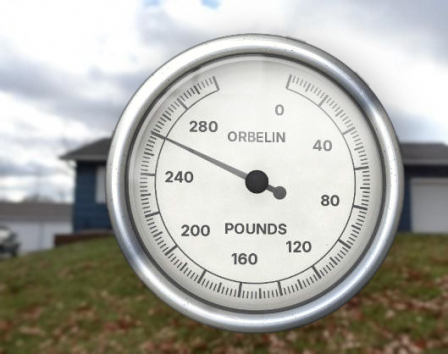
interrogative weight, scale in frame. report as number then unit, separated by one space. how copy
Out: 260 lb
